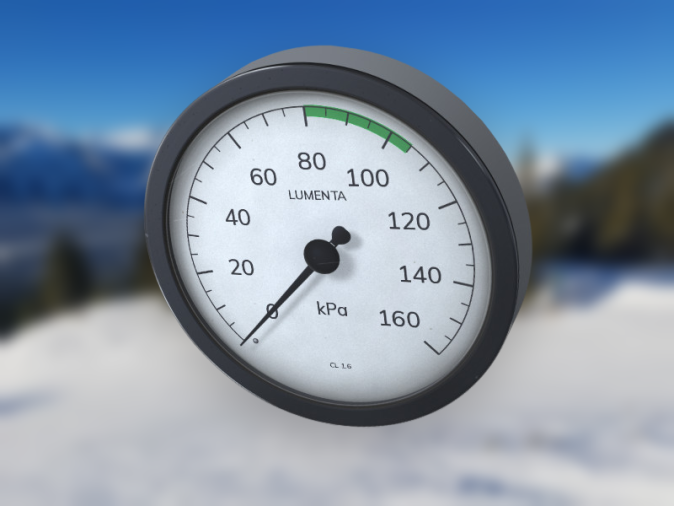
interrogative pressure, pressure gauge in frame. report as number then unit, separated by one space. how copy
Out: 0 kPa
